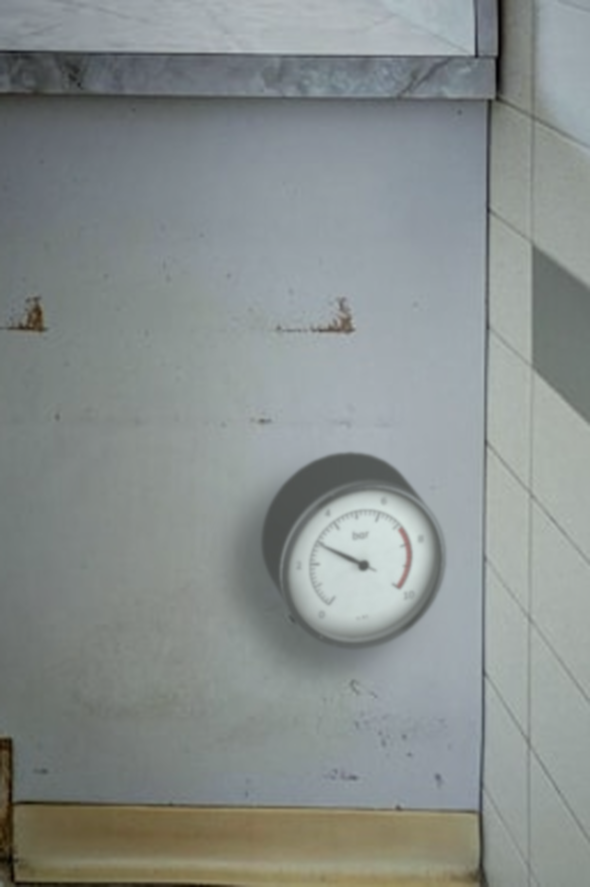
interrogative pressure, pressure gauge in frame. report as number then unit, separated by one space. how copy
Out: 3 bar
